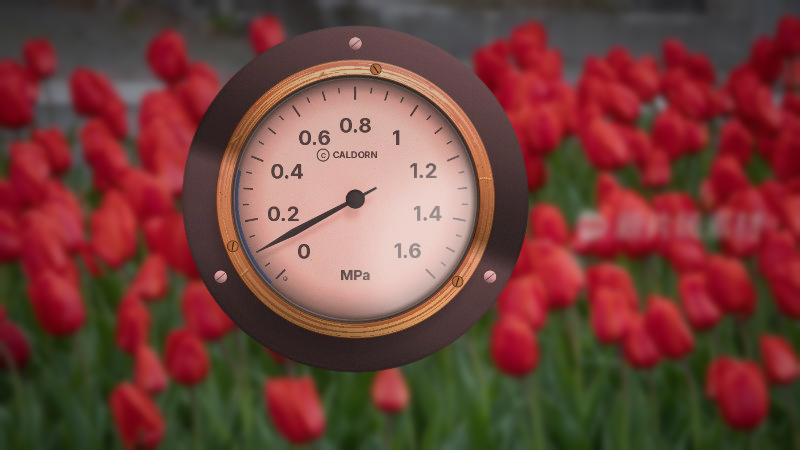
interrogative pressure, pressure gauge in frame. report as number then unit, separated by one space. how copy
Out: 0.1 MPa
